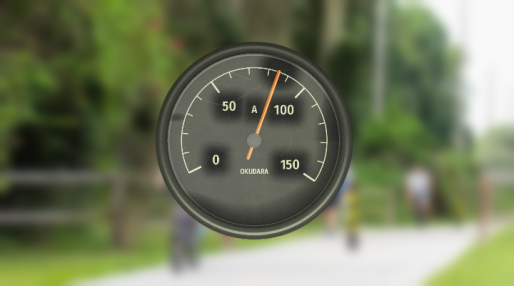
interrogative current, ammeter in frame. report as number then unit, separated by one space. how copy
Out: 85 A
